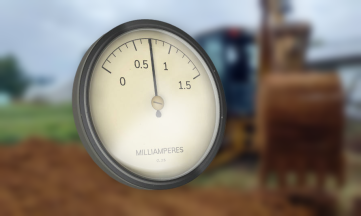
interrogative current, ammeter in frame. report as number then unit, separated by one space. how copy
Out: 0.7 mA
